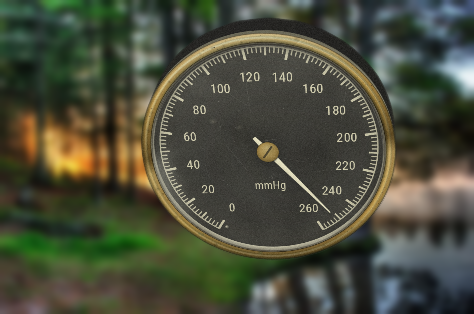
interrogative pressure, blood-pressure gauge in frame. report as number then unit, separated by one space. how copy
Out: 250 mmHg
